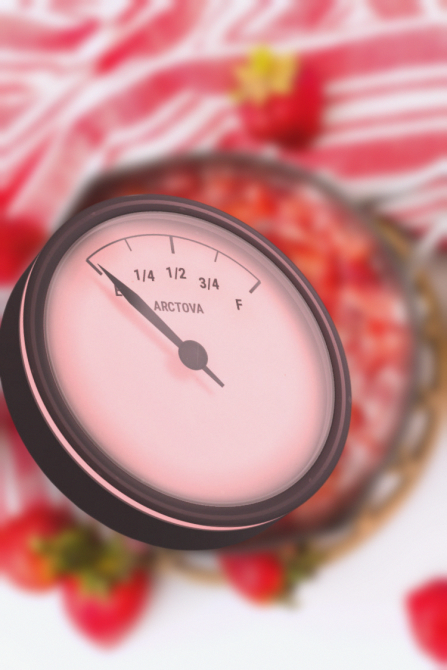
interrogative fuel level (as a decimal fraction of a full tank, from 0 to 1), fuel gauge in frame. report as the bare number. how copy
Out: 0
